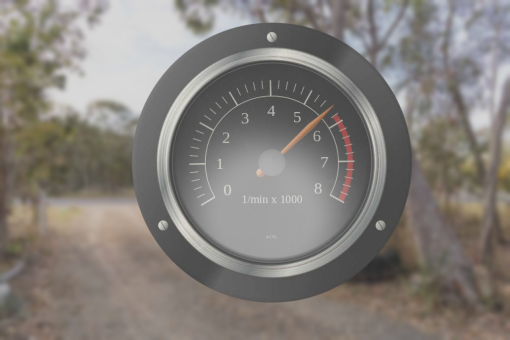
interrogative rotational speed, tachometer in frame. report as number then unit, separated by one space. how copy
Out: 5600 rpm
